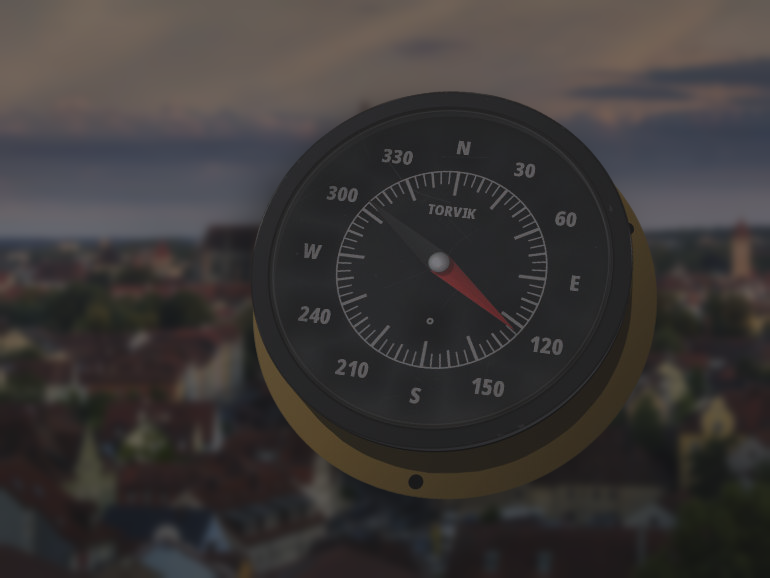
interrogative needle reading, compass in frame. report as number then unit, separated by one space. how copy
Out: 125 °
